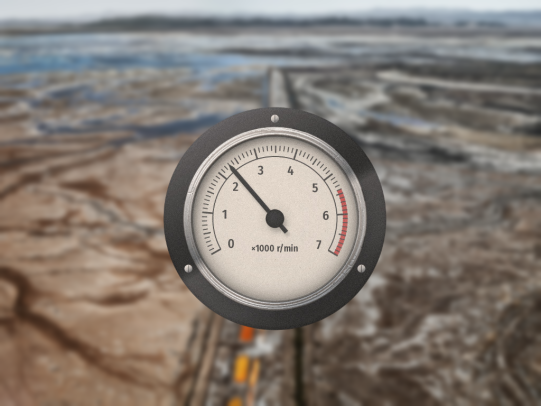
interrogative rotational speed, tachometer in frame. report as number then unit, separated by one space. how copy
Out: 2300 rpm
